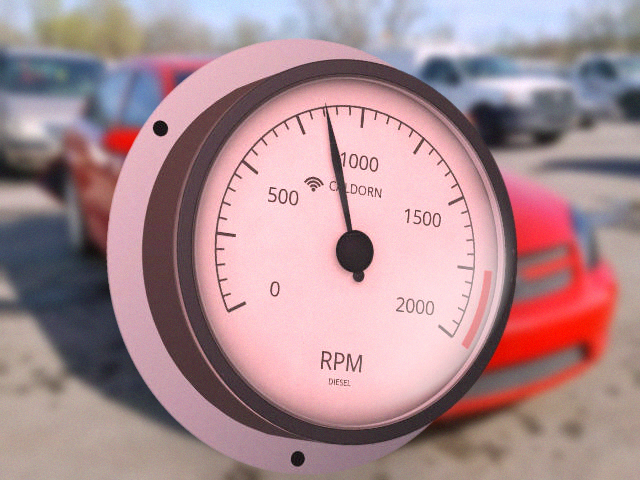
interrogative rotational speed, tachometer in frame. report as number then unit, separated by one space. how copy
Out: 850 rpm
